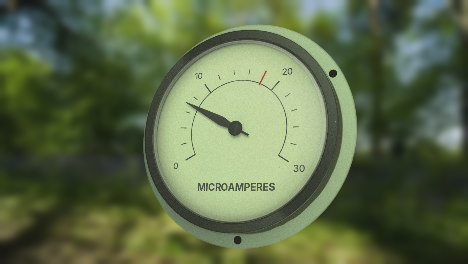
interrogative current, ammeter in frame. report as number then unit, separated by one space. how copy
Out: 7 µA
